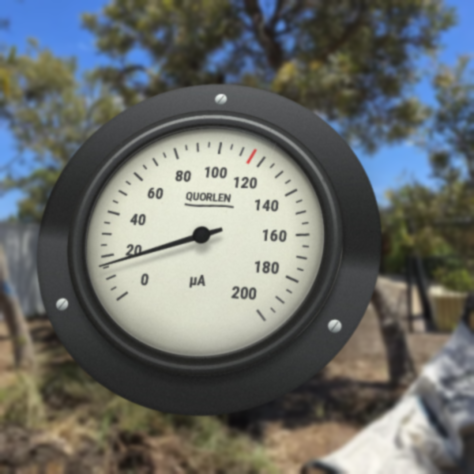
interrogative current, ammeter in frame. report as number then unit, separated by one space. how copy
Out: 15 µA
